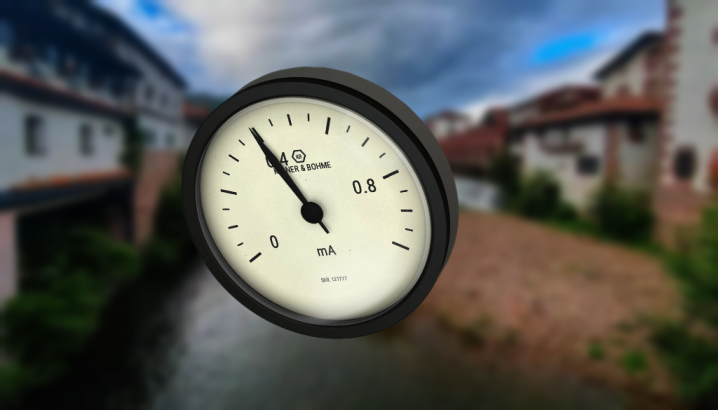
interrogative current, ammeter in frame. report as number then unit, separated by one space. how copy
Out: 0.4 mA
